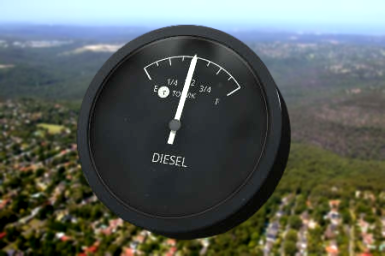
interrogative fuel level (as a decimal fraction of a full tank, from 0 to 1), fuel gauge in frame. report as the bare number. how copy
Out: 0.5
